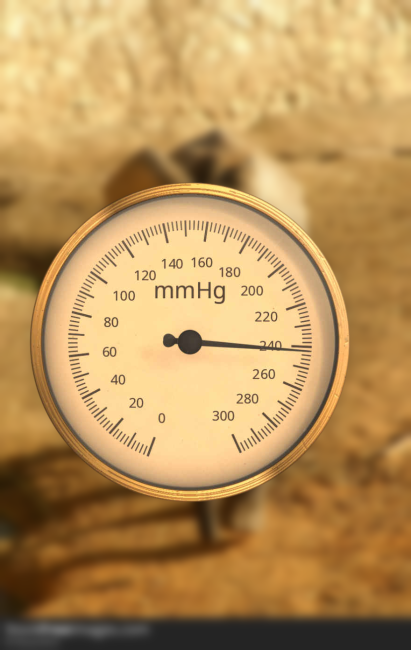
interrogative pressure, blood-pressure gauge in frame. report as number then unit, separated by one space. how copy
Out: 242 mmHg
